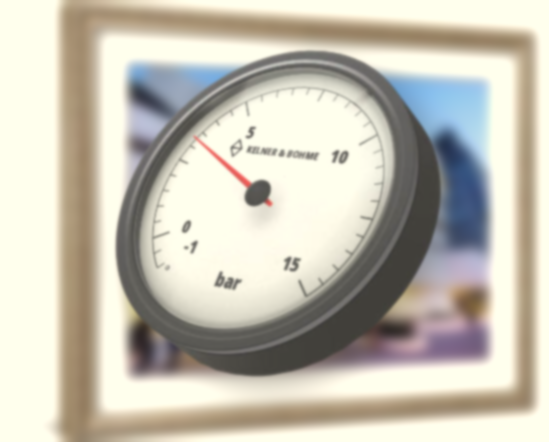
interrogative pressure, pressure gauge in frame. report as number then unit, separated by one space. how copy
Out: 3.25 bar
